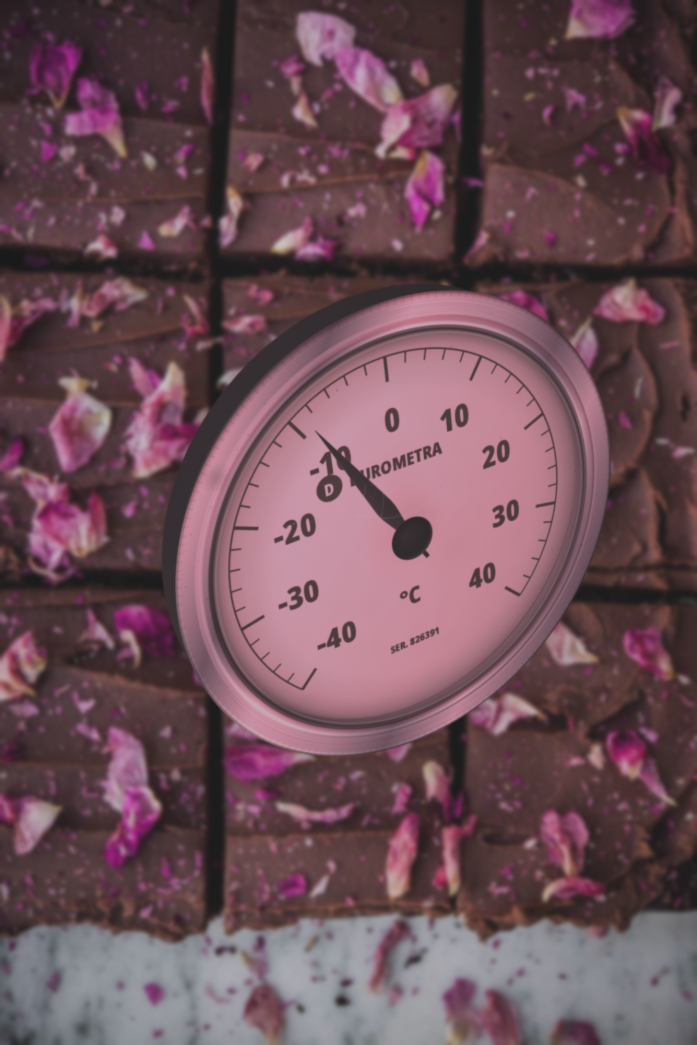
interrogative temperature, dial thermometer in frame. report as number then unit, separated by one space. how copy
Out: -9 °C
